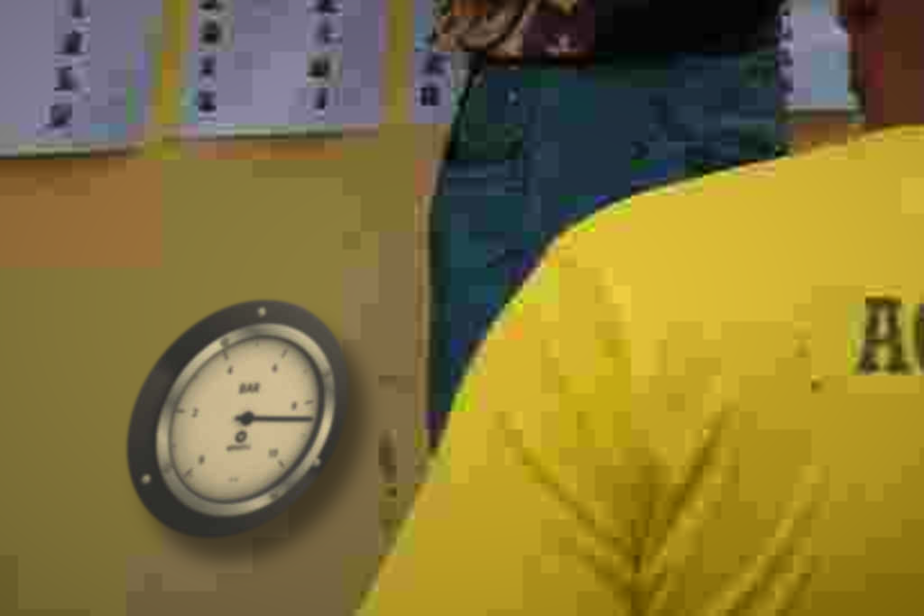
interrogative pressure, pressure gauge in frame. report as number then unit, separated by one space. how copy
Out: 8.5 bar
